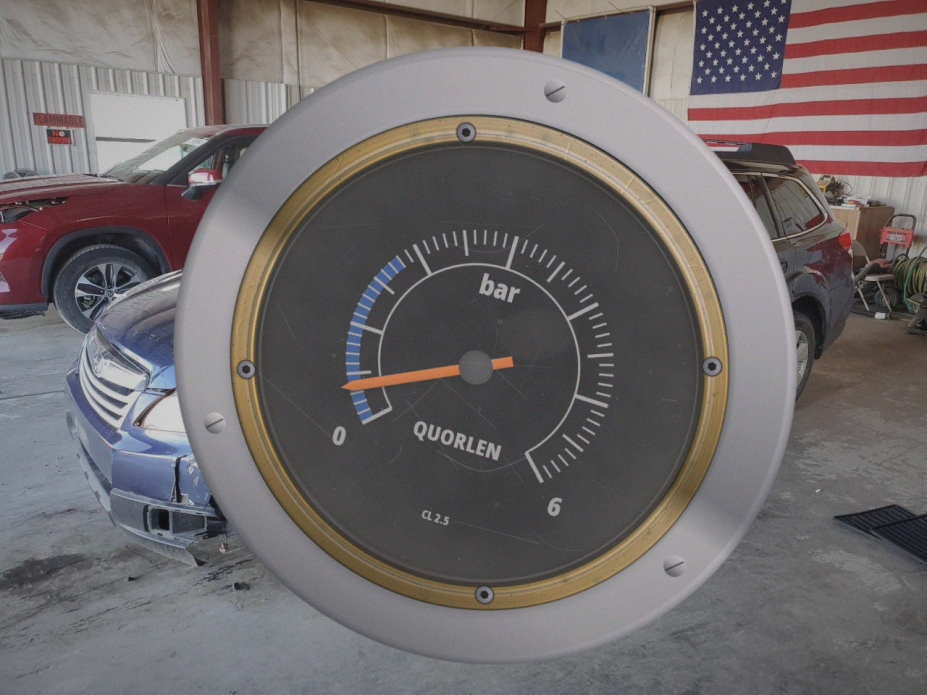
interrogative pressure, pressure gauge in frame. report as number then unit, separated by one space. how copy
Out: 0.4 bar
